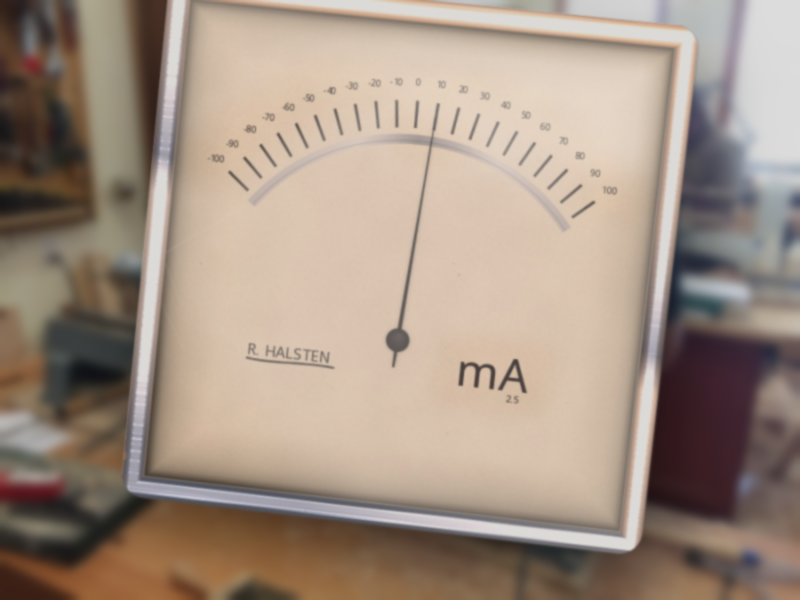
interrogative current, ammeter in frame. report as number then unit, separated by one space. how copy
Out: 10 mA
